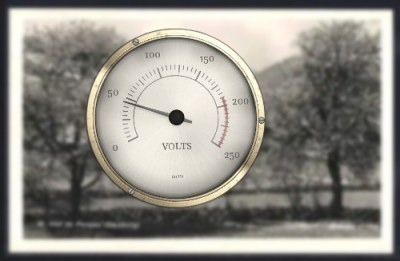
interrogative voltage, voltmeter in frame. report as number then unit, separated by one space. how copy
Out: 45 V
